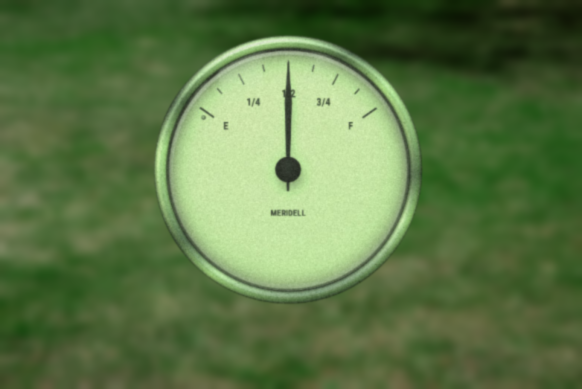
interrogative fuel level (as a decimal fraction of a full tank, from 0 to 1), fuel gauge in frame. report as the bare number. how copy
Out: 0.5
